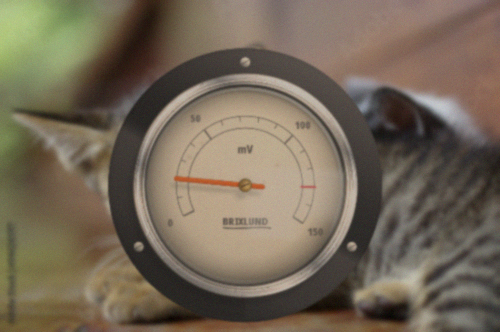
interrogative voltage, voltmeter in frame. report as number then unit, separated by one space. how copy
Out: 20 mV
